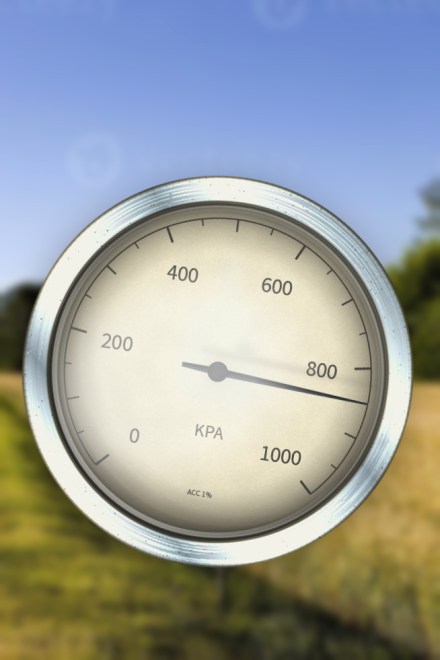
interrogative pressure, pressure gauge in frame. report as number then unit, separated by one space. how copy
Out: 850 kPa
